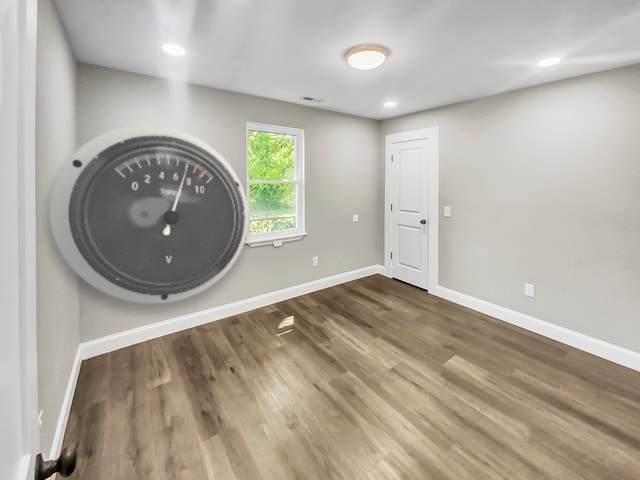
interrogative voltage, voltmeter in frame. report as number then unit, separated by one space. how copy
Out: 7 V
